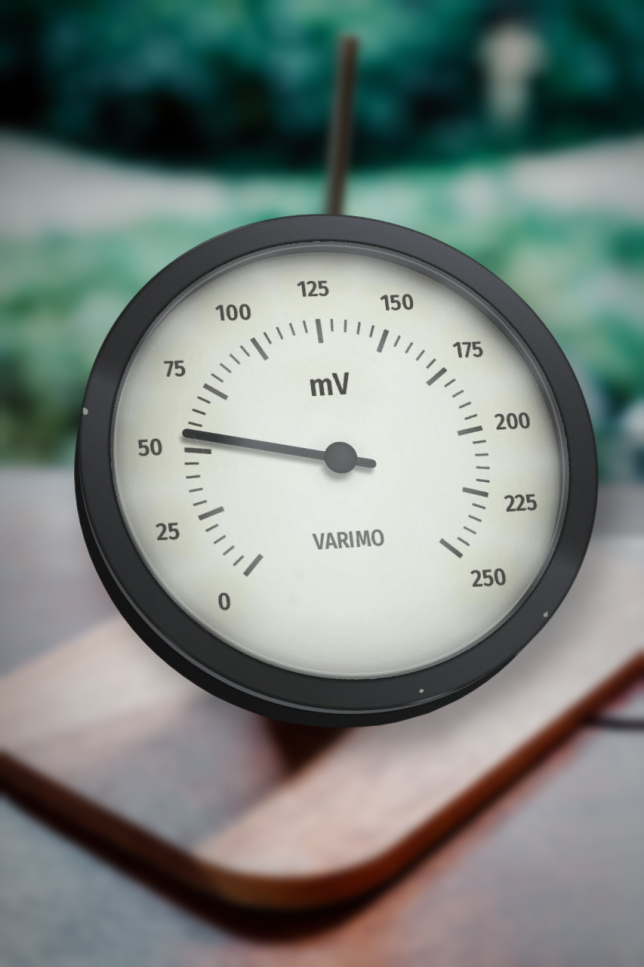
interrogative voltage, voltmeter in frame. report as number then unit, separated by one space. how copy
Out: 55 mV
